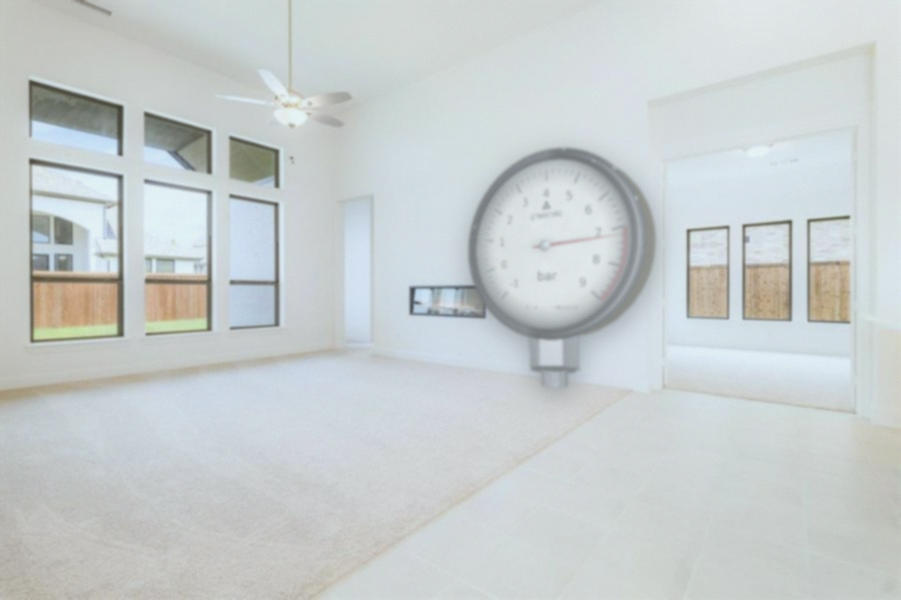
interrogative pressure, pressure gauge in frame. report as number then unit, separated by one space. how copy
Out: 7.2 bar
